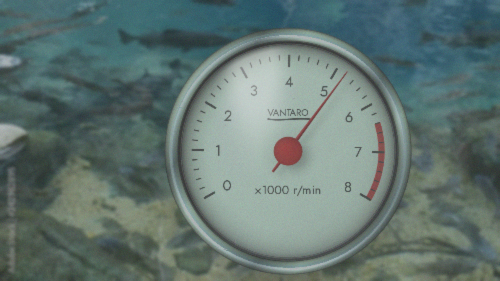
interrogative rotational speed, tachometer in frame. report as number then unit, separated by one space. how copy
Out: 5200 rpm
